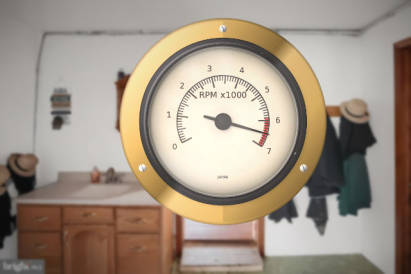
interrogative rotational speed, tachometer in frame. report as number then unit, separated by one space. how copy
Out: 6500 rpm
